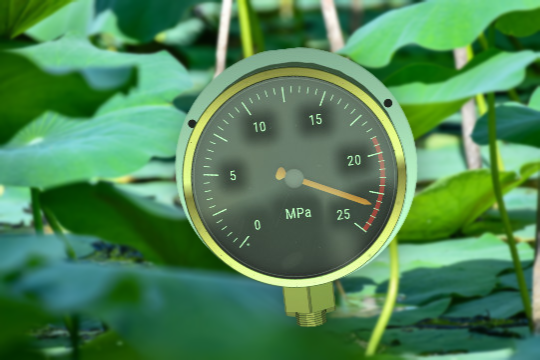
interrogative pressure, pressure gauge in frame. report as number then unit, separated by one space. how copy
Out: 23.25 MPa
